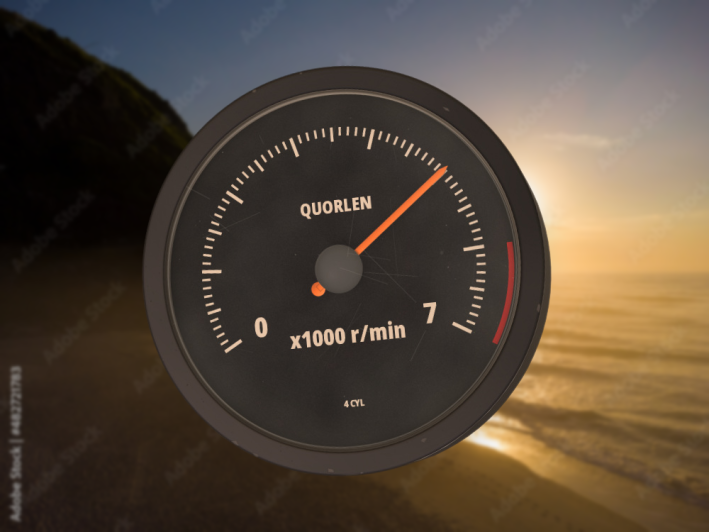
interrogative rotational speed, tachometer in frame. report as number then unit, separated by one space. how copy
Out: 5000 rpm
